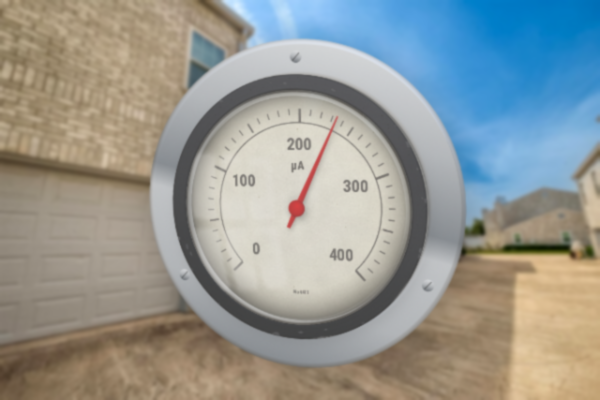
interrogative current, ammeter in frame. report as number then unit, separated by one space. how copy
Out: 235 µA
